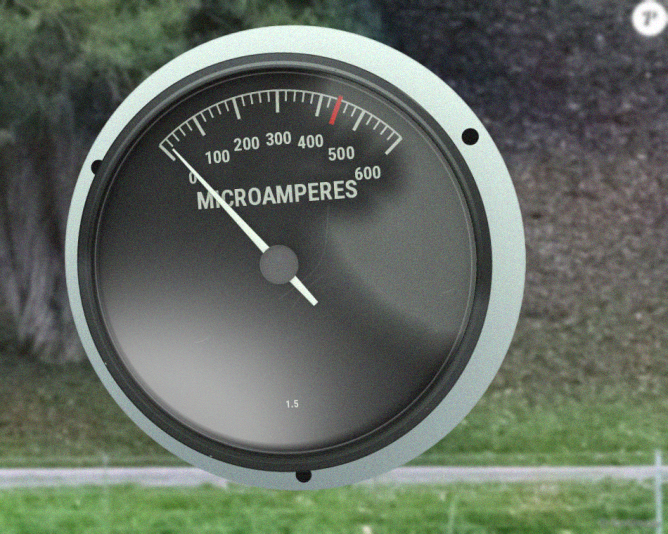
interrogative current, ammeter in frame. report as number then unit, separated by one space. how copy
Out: 20 µA
